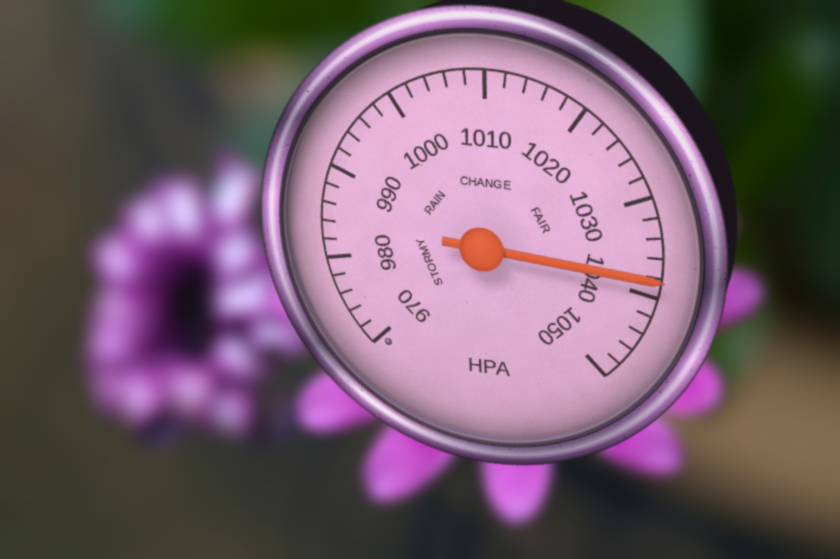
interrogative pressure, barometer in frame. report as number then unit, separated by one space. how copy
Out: 1038 hPa
